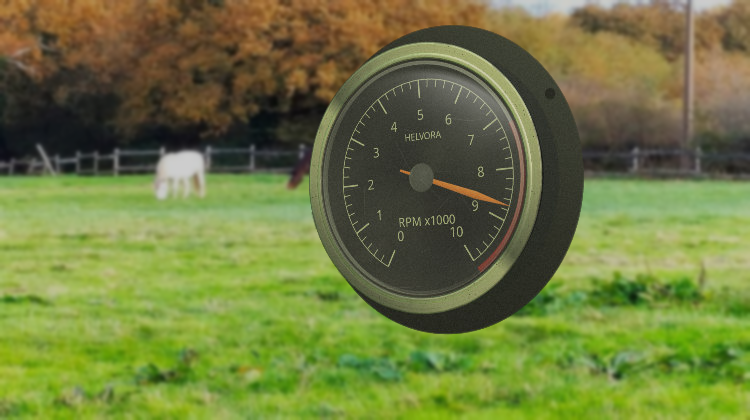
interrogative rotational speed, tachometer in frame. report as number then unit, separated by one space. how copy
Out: 8700 rpm
